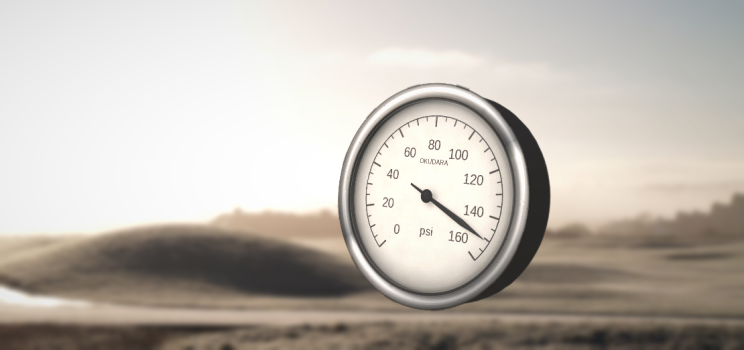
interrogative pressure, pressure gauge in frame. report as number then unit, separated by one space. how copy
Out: 150 psi
